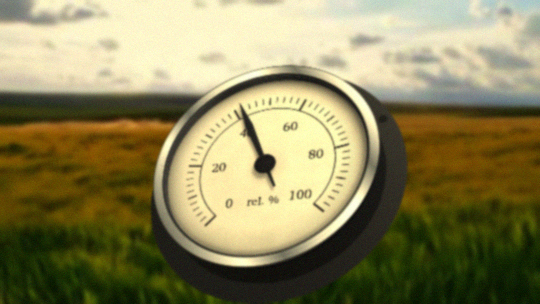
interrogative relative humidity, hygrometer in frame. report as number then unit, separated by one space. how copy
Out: 42 %
